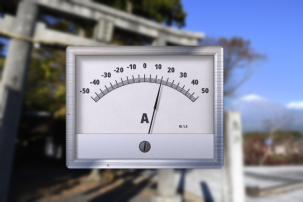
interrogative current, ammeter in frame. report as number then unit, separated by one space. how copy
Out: 15 A
